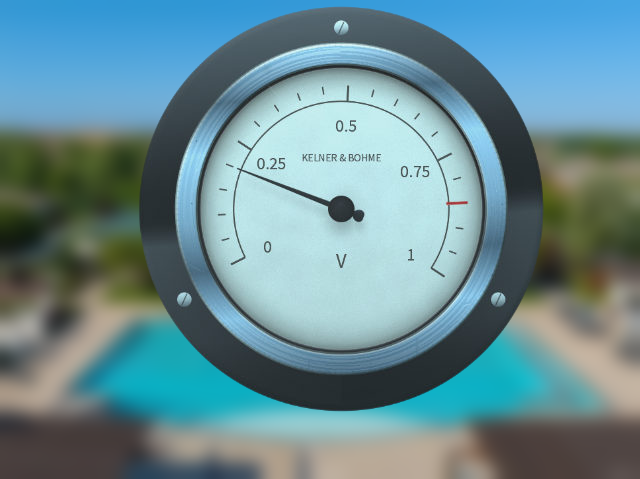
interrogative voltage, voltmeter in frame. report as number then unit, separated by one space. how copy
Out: 0.2 V
